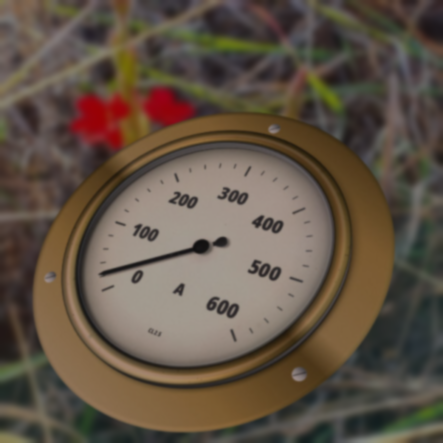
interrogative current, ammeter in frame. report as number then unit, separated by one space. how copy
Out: 20 A
